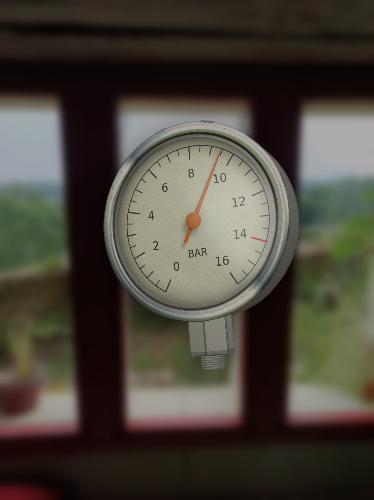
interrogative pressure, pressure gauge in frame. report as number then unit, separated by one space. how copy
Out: 9.5 bar
